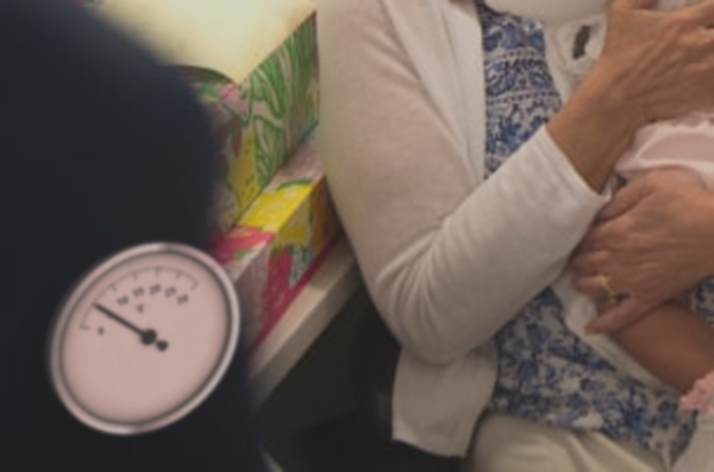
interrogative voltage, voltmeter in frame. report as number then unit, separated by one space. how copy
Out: 5 V
